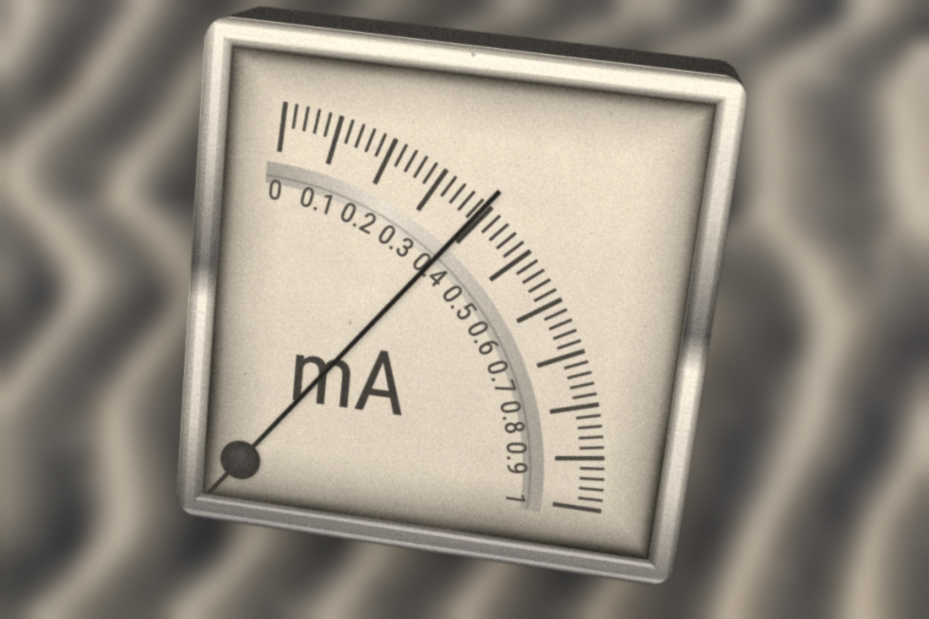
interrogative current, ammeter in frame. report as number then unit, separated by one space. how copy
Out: 0.39 mA
